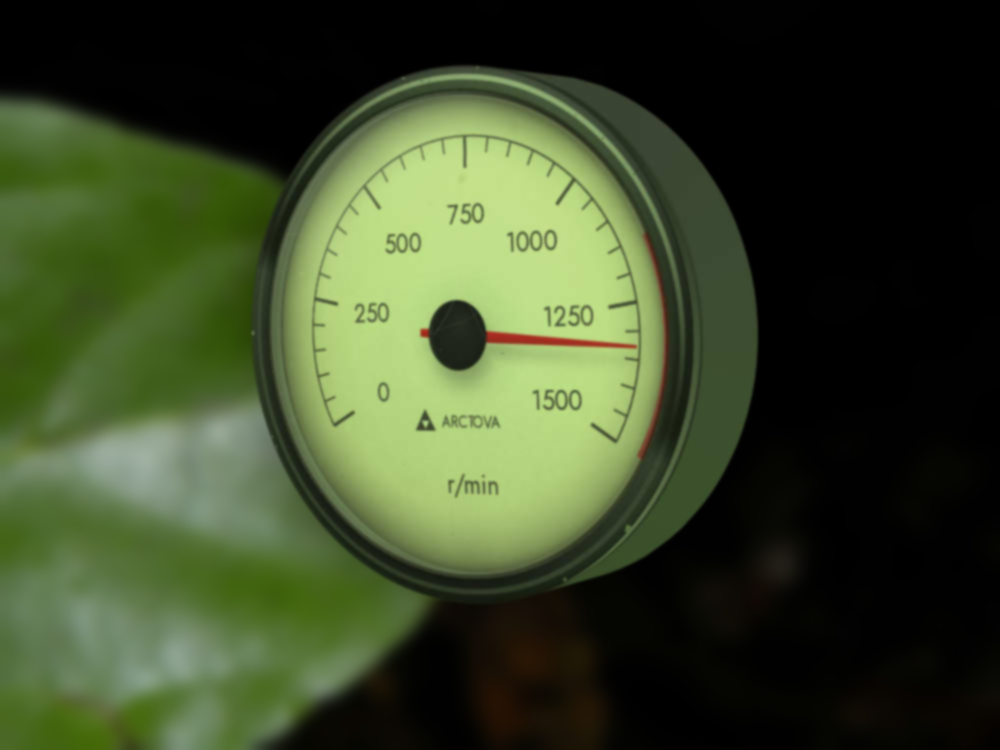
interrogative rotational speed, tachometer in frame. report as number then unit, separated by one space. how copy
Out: 1325 rpm
